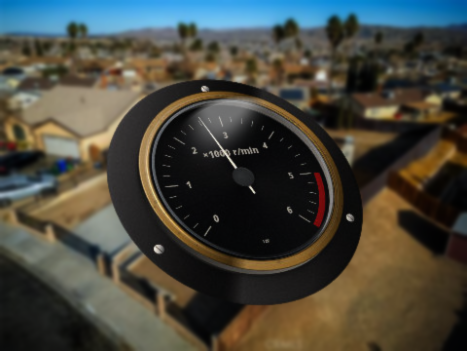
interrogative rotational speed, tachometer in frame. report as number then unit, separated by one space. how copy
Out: 2600 rpm
